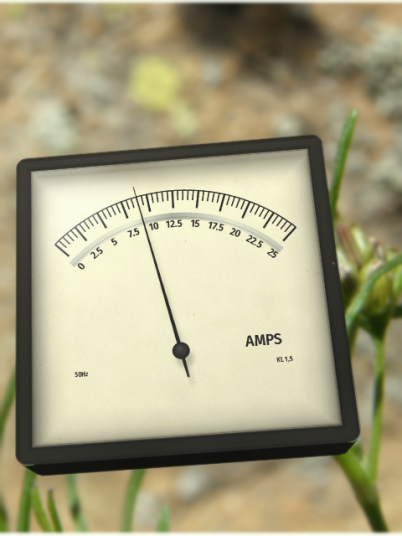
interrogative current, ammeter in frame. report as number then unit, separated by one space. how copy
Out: 9 A
